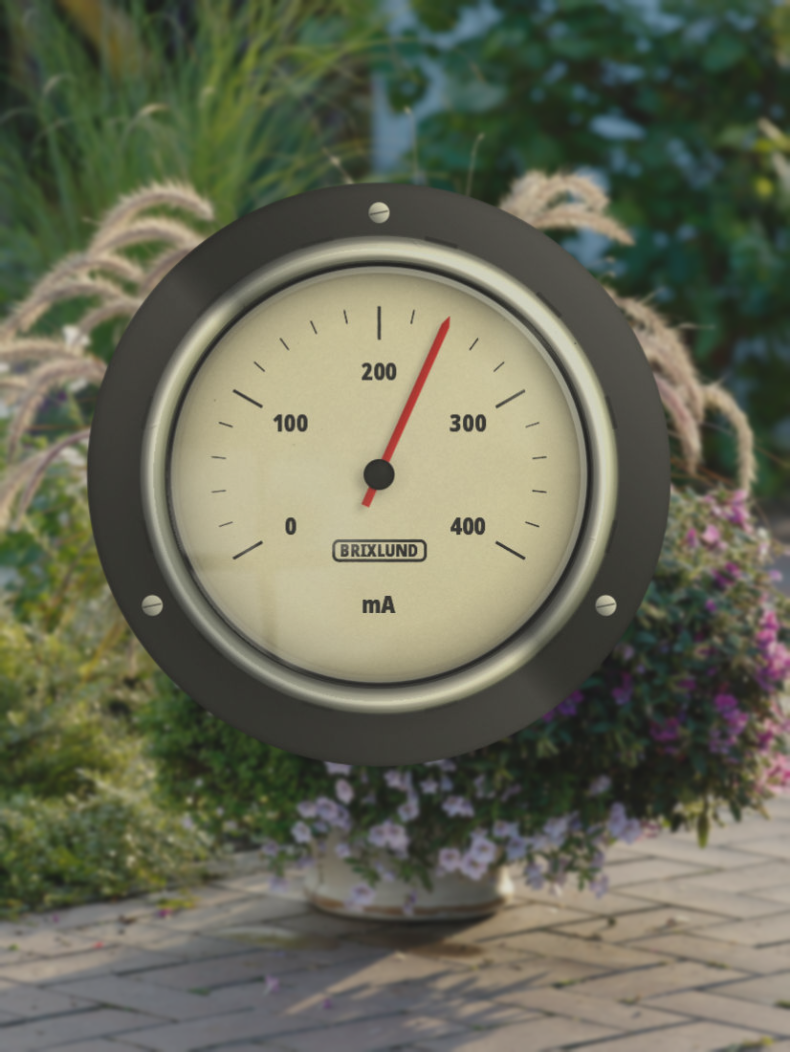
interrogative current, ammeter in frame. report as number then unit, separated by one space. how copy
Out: 240 mA
